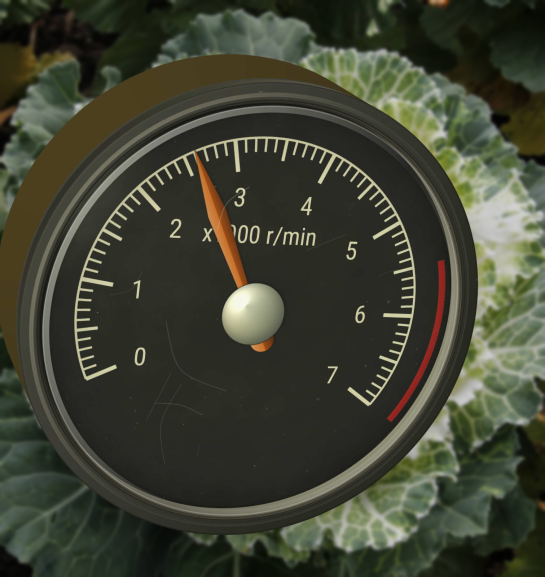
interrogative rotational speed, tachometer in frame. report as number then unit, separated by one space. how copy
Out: 2600 rpm
